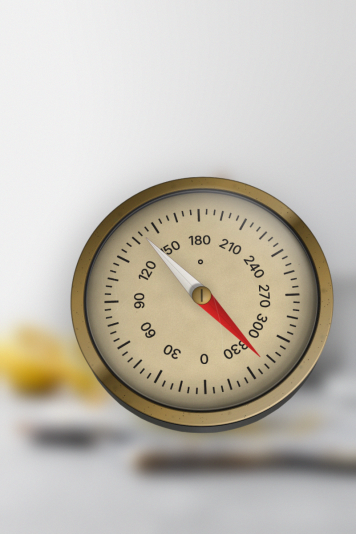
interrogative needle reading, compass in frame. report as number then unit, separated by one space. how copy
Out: 320 °
